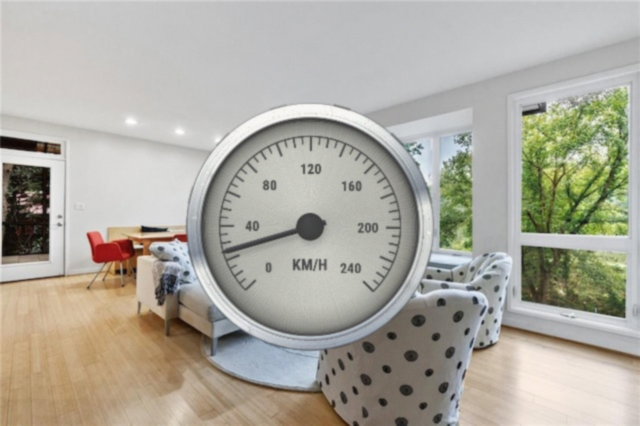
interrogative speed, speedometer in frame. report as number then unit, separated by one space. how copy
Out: 25 km/h
